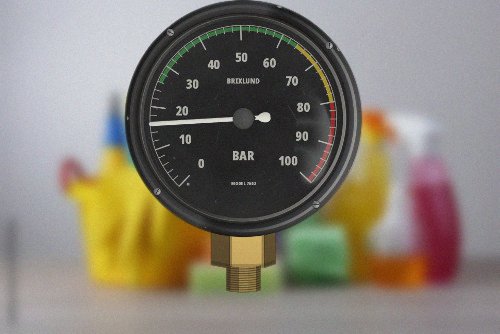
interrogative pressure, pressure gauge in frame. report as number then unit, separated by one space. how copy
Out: 16 bar
